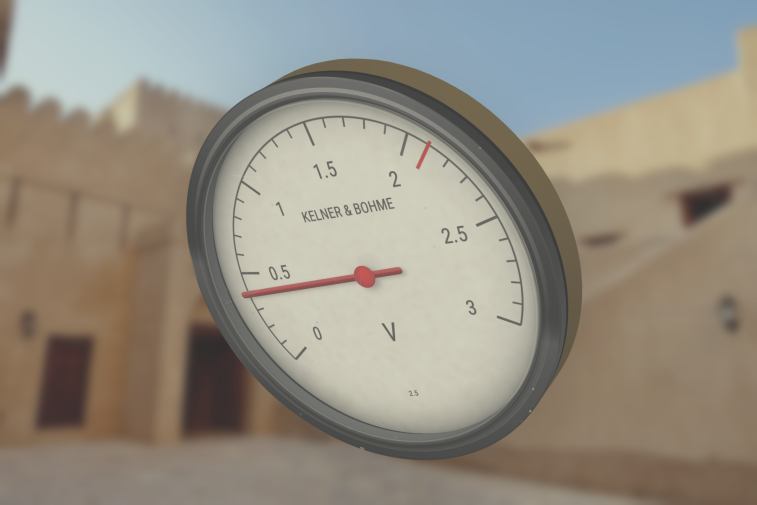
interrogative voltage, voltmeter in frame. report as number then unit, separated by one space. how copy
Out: 0.4 V
